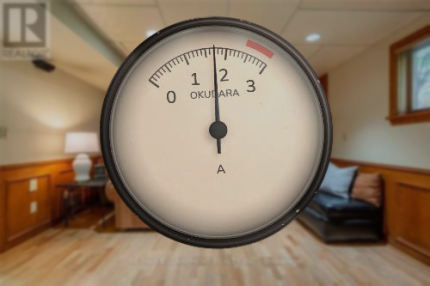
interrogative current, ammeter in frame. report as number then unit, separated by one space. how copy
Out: 1.7 A
